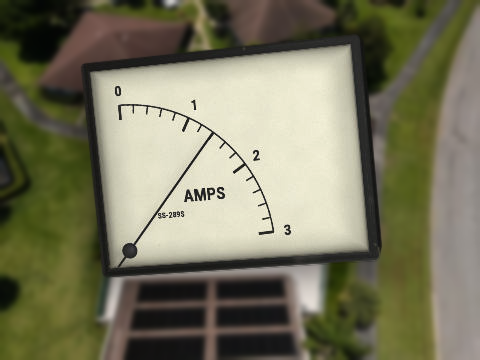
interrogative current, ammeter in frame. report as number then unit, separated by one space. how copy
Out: 1.4 A
